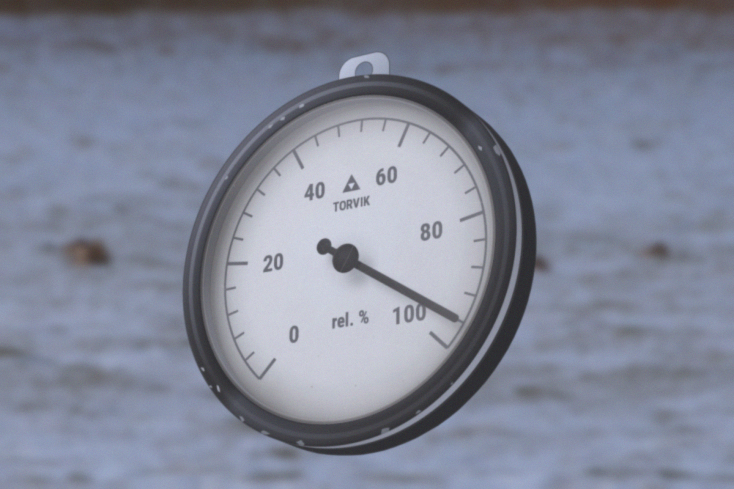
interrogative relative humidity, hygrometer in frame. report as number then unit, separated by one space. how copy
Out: 96 %
